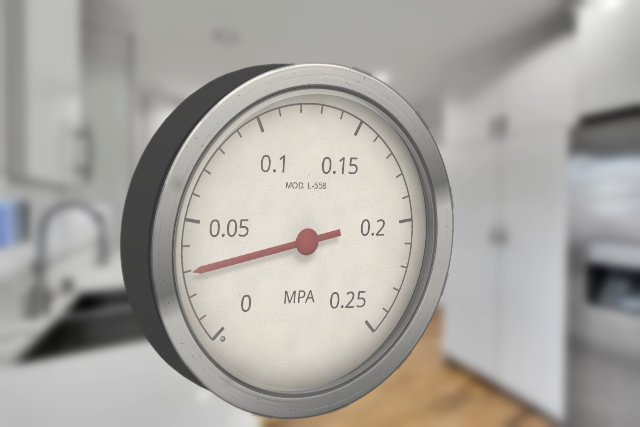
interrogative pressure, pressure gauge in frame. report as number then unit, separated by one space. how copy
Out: 0.03 MPa
